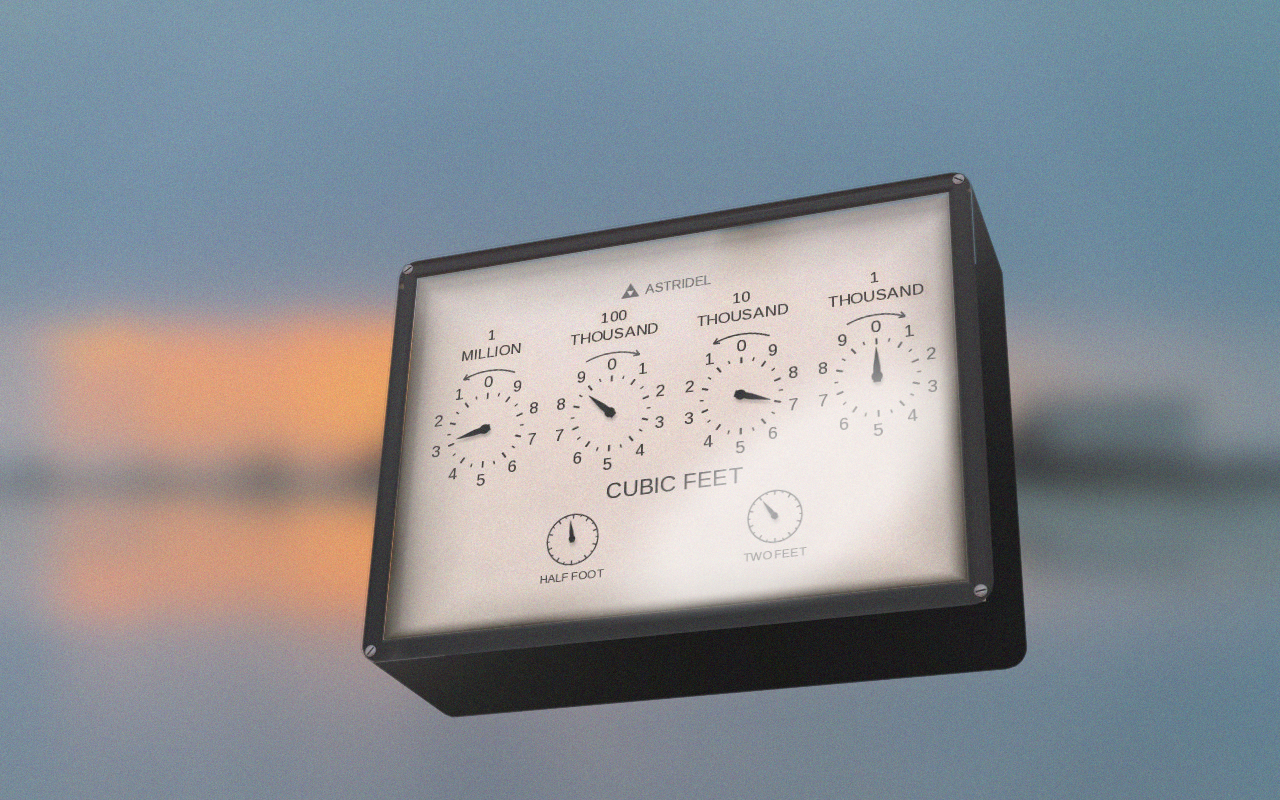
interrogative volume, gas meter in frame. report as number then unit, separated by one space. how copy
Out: 287000 ft³
